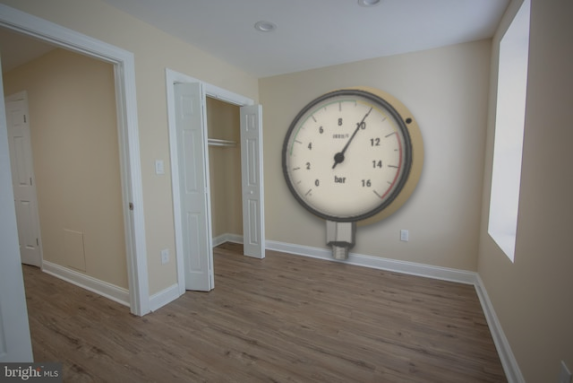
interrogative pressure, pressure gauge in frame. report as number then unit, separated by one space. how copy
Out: 10 bar
